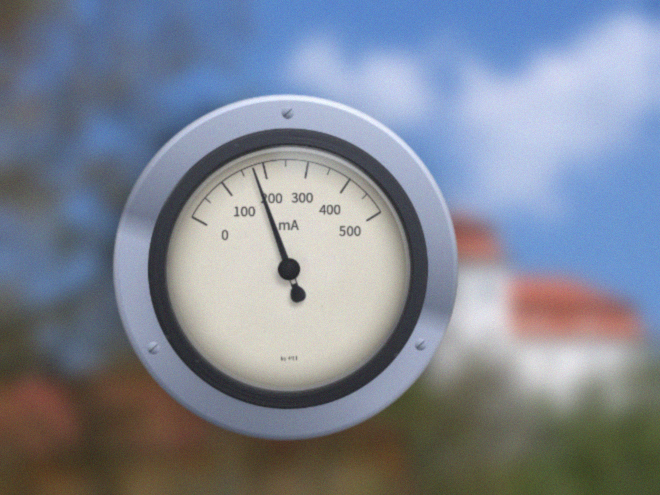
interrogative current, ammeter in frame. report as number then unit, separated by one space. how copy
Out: 175 mA
